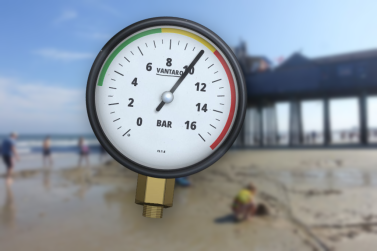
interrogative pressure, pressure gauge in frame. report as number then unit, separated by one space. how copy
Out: 10 bar
